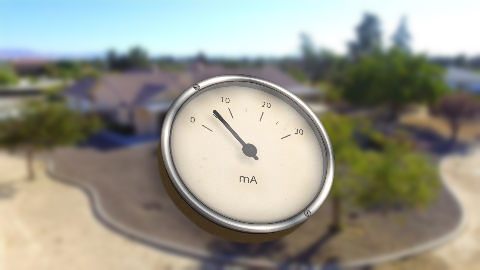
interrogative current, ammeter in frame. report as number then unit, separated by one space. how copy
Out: 5 mA
